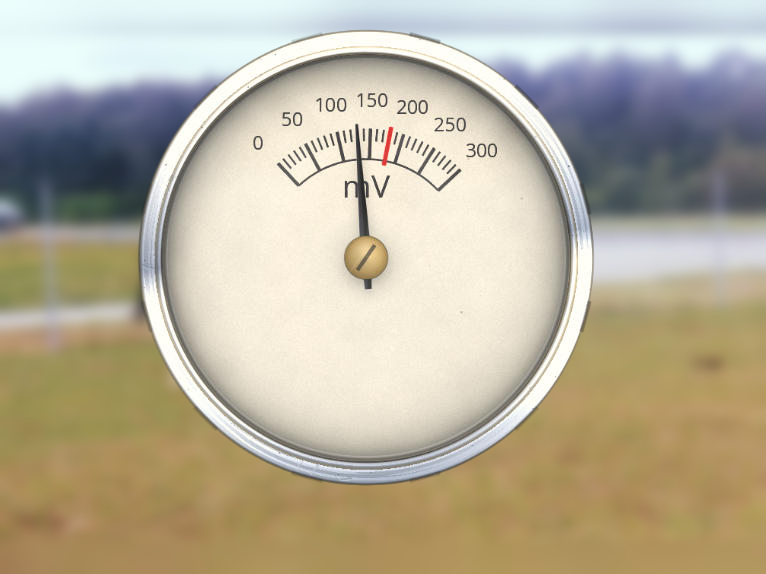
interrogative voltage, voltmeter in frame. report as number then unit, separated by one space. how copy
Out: 130 mV
